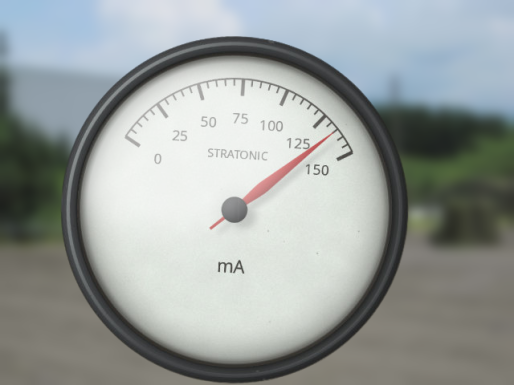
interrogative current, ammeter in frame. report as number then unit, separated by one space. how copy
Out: 135 mA
